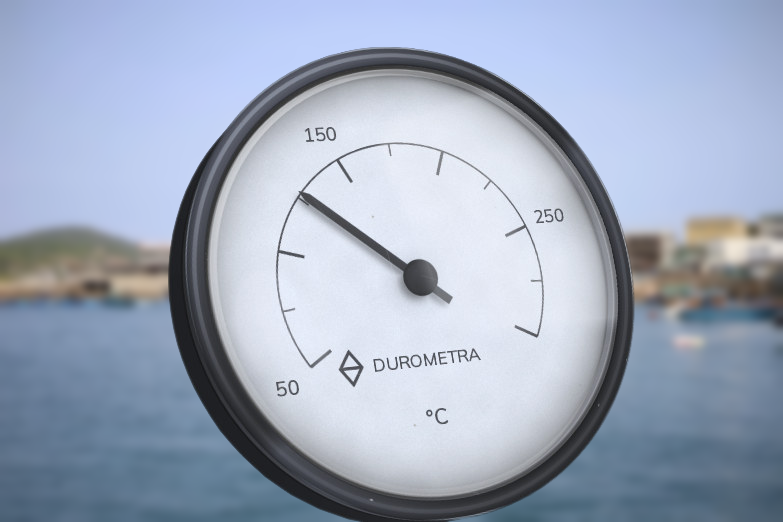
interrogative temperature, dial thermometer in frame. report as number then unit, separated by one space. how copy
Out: 125 °C
